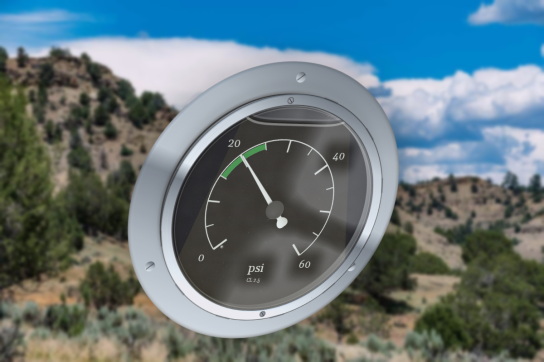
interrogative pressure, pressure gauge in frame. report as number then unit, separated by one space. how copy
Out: 20 psi
